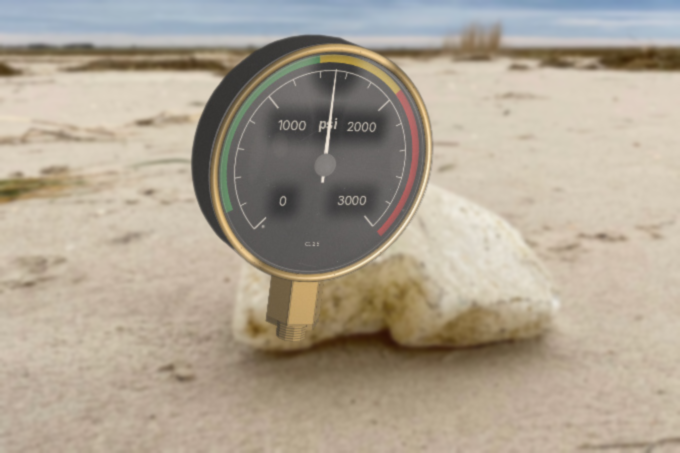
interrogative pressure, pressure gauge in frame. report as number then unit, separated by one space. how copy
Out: 1500 psi
